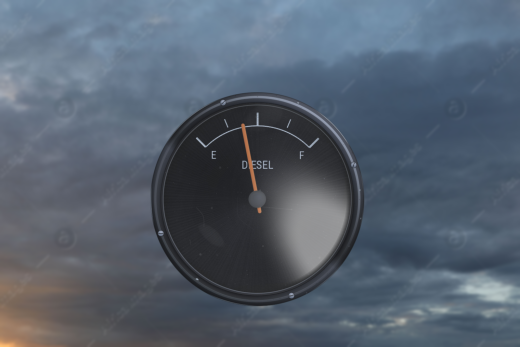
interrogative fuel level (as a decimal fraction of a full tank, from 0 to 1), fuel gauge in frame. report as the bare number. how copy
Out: 0.375
